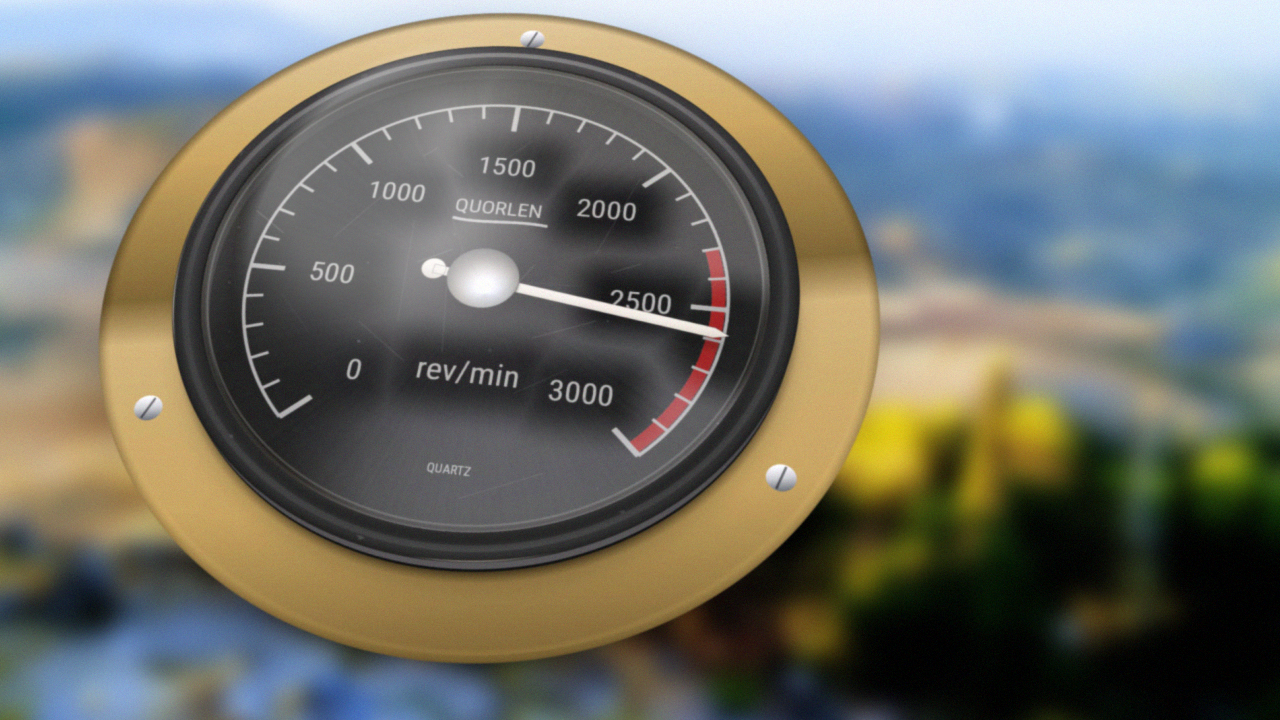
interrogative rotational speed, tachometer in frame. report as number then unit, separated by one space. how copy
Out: 2600 rpm
